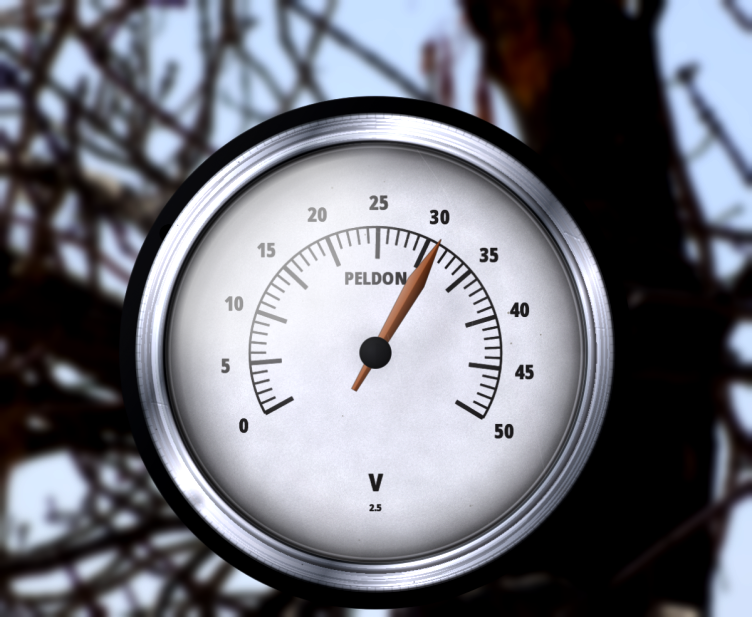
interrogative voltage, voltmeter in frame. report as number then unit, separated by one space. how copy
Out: 31 V
